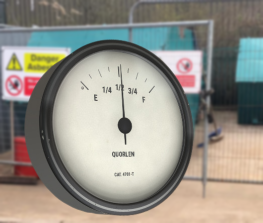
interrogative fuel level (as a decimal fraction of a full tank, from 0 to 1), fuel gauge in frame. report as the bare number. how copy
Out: 0.5
